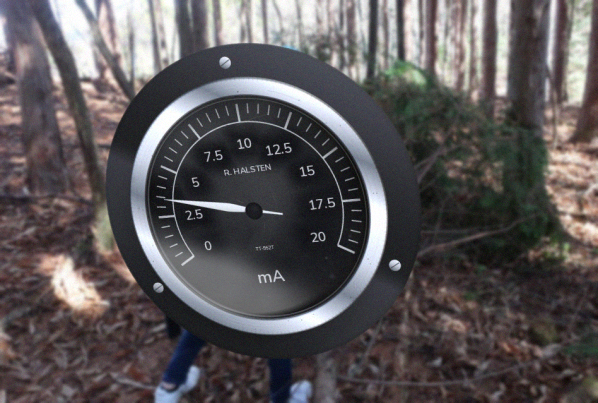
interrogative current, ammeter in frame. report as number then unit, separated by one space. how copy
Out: 3.5 mA
